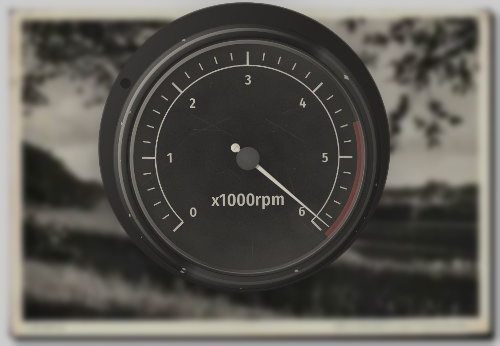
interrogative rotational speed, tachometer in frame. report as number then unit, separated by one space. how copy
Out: 5900 rpm
